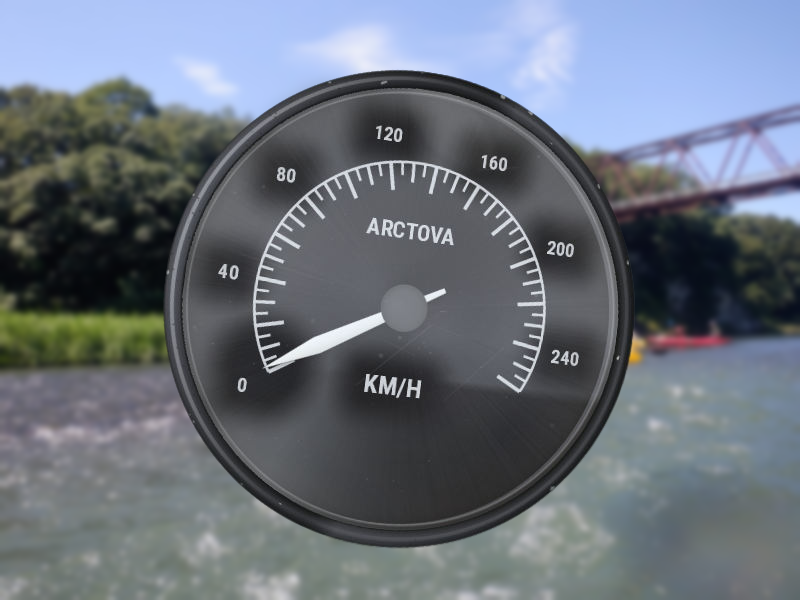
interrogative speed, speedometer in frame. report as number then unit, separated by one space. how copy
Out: 2.5 km/h
